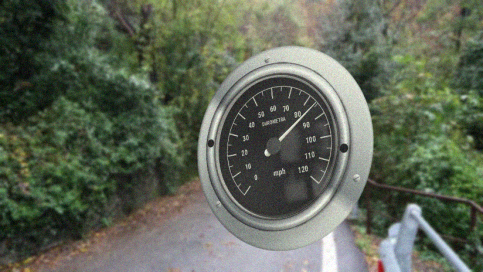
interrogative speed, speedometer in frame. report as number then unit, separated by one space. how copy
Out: 85 mph
